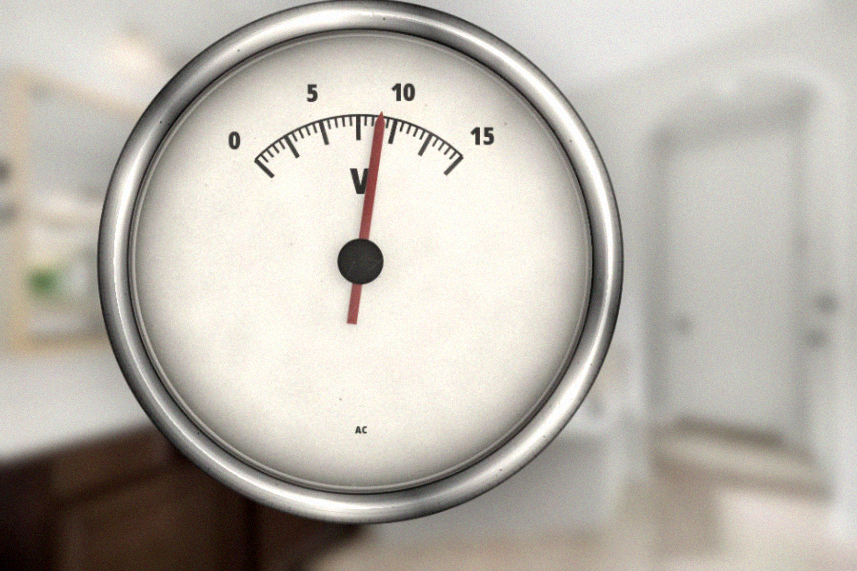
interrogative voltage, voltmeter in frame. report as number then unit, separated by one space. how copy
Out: 9 V
